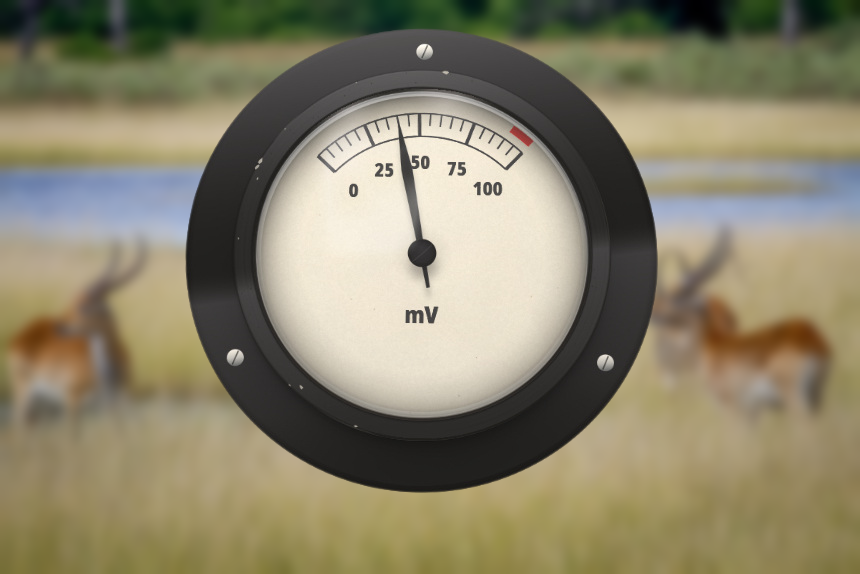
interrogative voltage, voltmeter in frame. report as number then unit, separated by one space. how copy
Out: 40 mV
